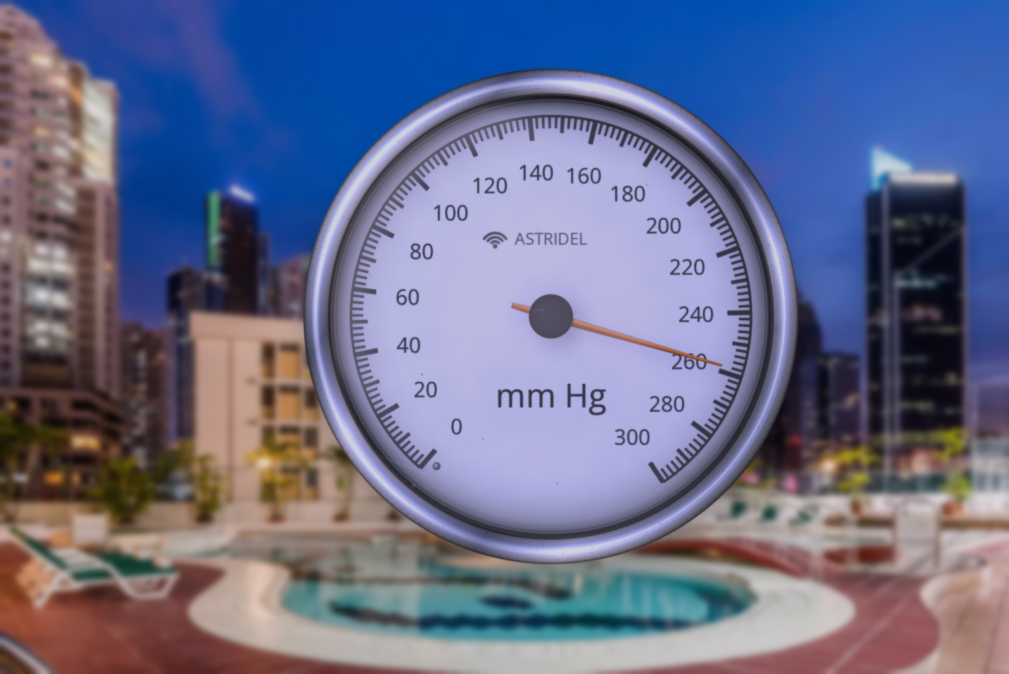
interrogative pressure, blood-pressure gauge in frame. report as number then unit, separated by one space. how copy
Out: 258 mmHg
